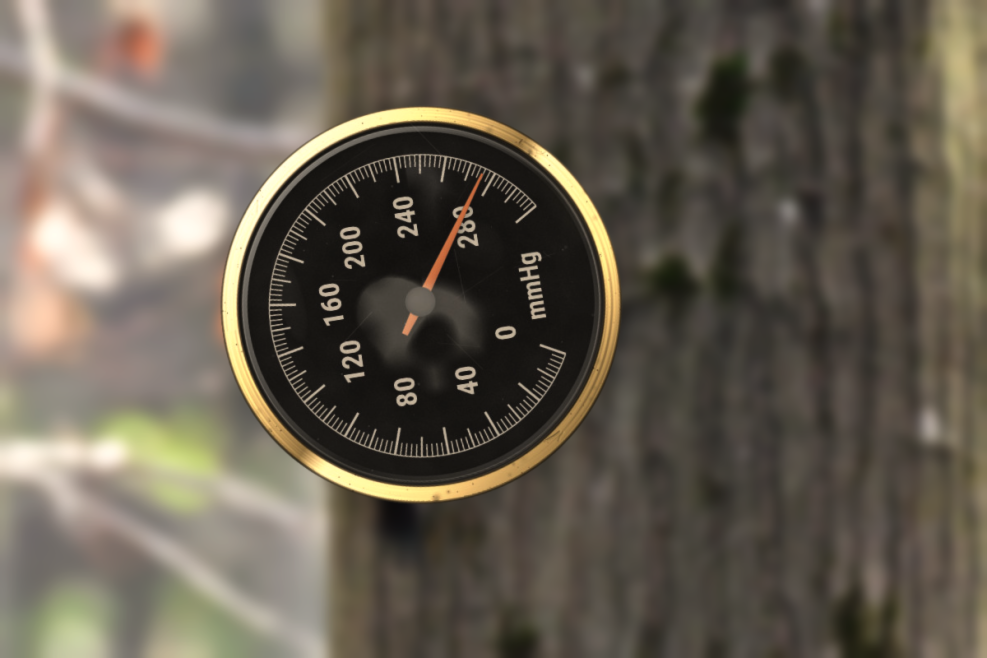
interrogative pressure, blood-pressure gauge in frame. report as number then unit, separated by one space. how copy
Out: 276 mmHg
